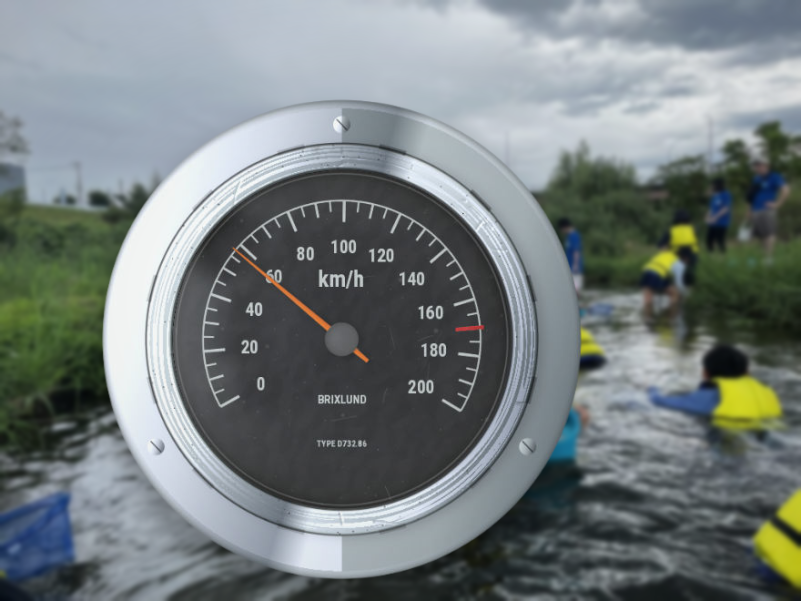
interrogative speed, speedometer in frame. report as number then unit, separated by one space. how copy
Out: 57.5 km/h
